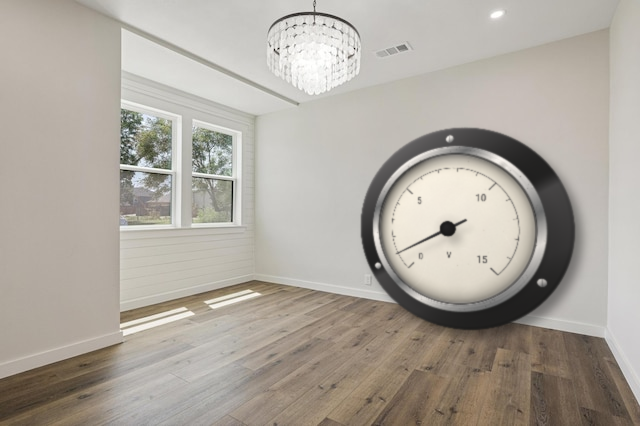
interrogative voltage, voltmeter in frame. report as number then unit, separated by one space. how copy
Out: 1 V
